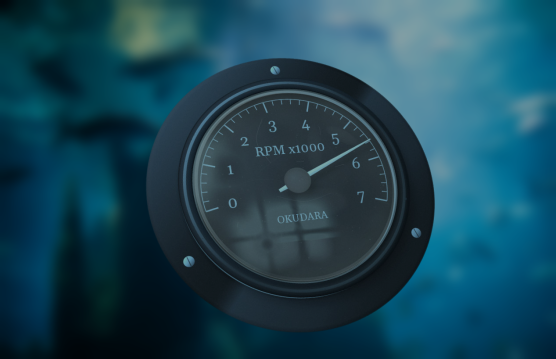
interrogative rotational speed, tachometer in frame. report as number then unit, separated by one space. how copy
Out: 5600 rpm
